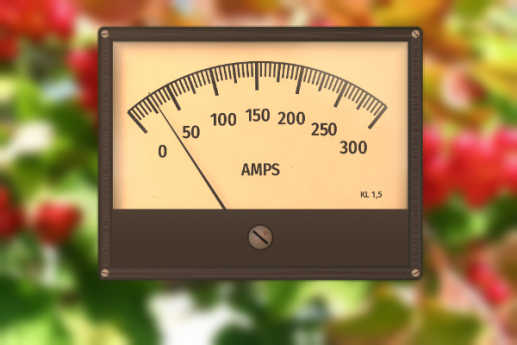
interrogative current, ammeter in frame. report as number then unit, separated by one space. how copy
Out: 30 A
